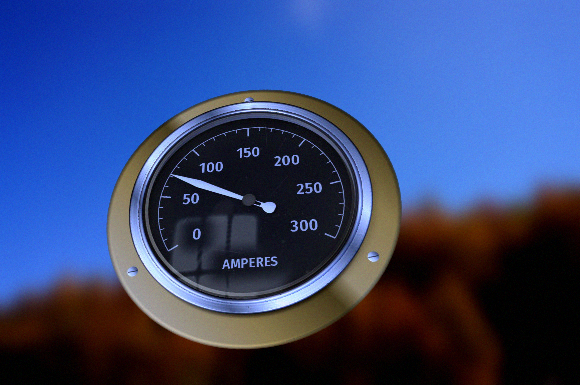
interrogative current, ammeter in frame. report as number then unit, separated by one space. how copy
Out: 70 A
